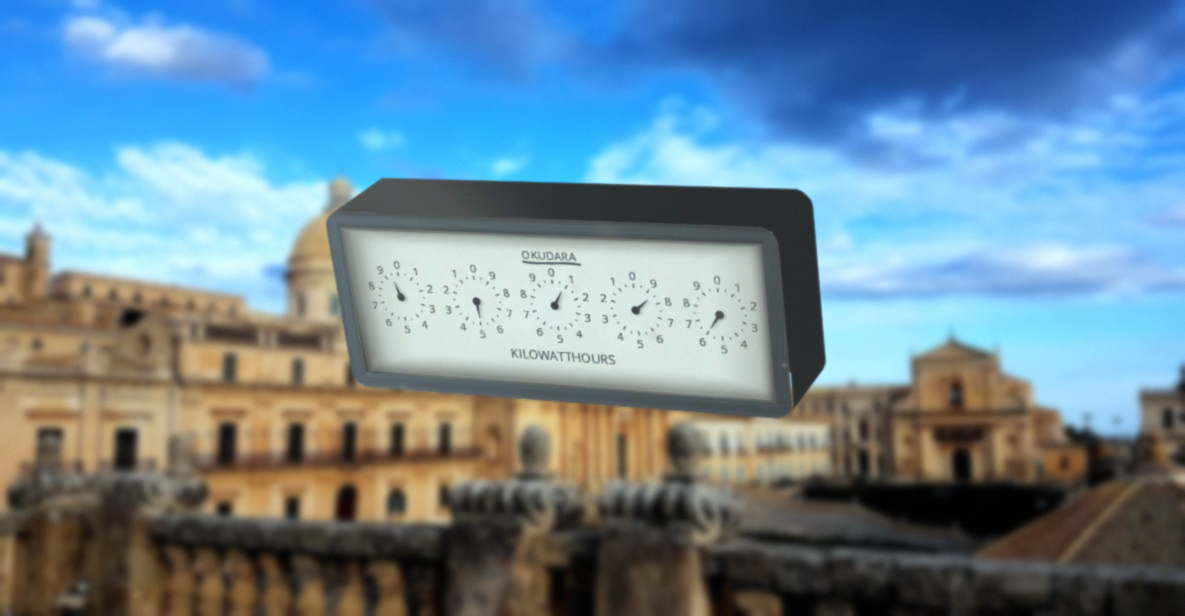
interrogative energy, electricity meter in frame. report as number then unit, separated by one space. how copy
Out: 95086 kWh
